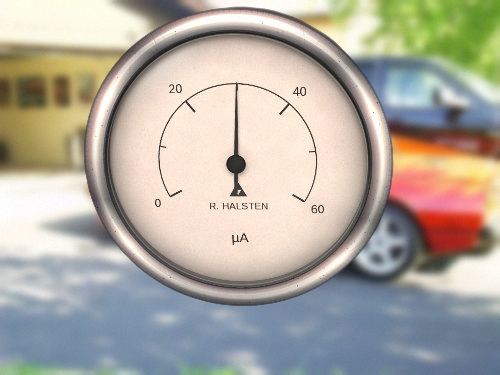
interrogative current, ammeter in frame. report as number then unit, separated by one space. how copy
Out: 30 µA
